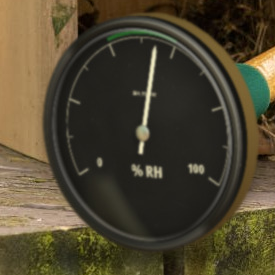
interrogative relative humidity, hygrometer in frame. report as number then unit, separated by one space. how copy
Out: 55 %
